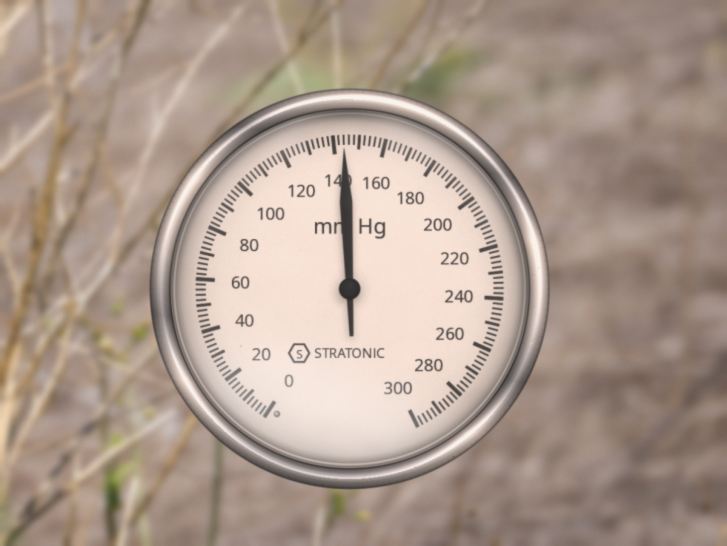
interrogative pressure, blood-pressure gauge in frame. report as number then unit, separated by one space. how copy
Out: 144 mmHg
